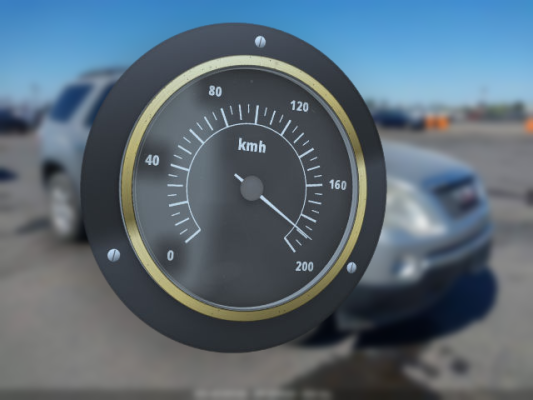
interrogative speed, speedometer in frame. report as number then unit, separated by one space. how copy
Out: 190 km/h
